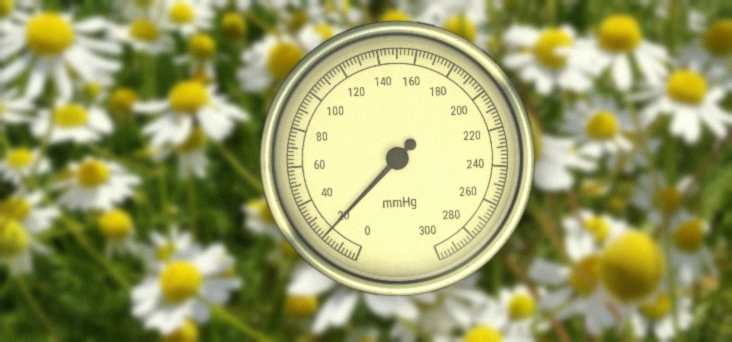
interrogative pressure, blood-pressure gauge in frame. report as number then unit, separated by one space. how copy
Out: 20 mmHg
